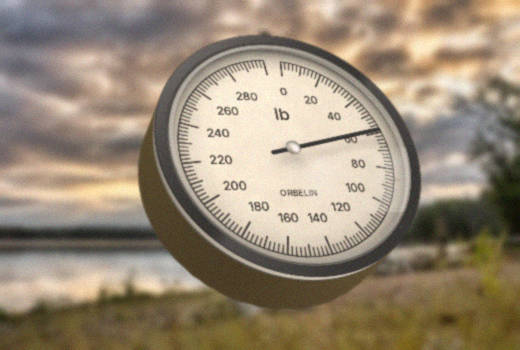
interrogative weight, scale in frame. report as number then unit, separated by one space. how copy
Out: 60 lb
